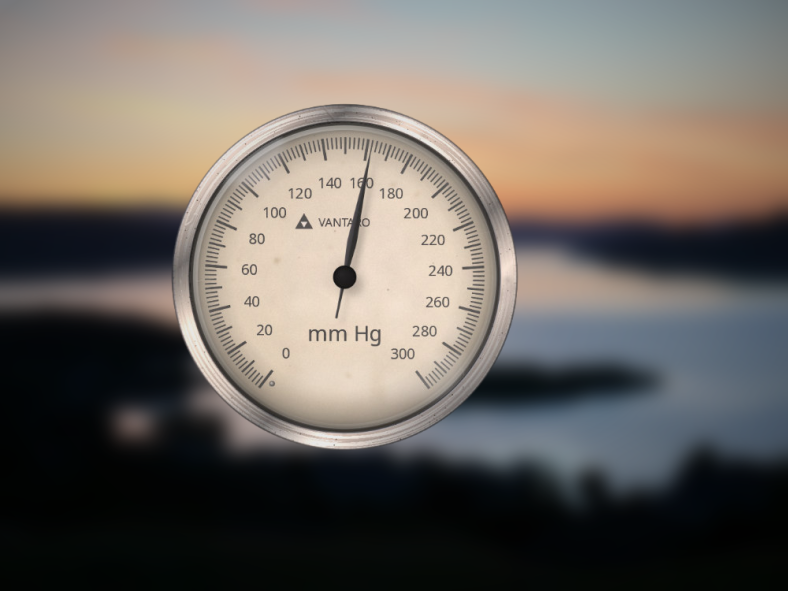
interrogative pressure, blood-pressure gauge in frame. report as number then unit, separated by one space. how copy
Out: 162 mmHg
